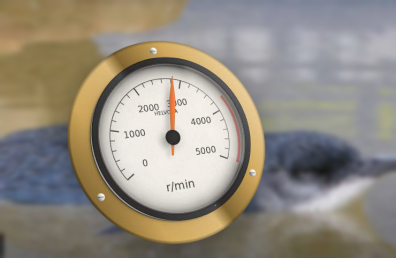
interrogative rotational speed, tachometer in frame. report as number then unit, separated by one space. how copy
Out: 2800 rpm
